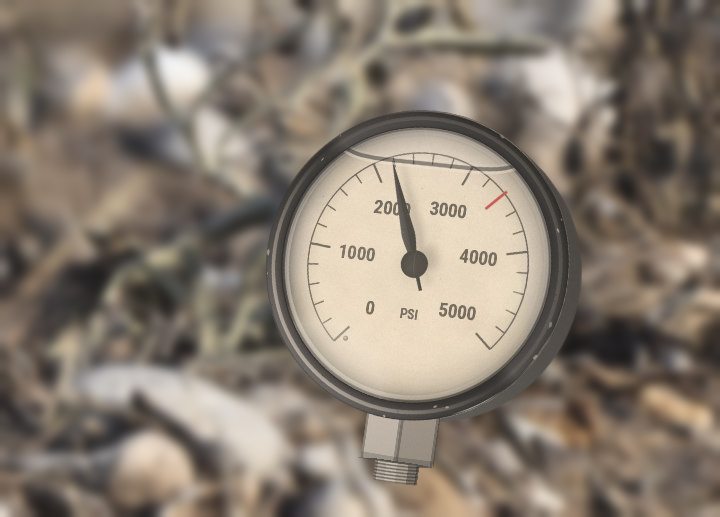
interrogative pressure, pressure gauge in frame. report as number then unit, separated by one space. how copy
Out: 2200 psi
